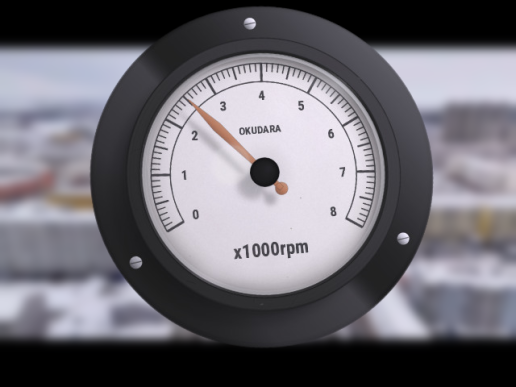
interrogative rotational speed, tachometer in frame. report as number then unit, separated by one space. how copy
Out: 2500 rpm
